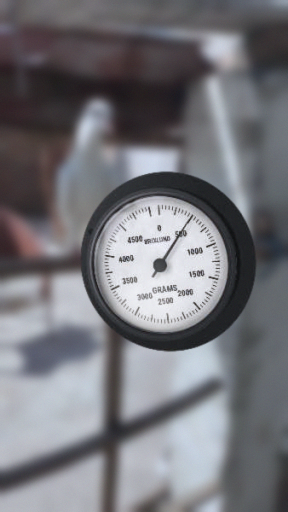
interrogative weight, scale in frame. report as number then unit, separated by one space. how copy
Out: 500 g
